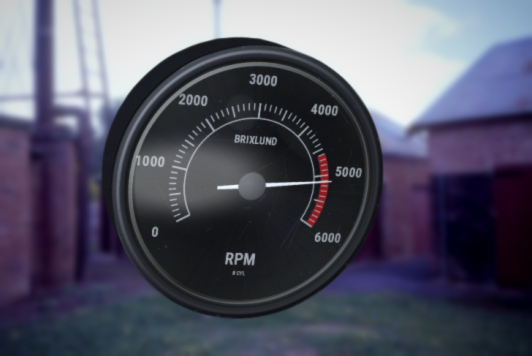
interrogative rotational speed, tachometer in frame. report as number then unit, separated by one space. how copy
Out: 5100 rpm
